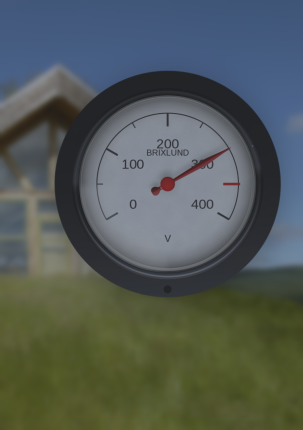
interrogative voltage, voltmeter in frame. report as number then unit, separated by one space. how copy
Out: 300 V
